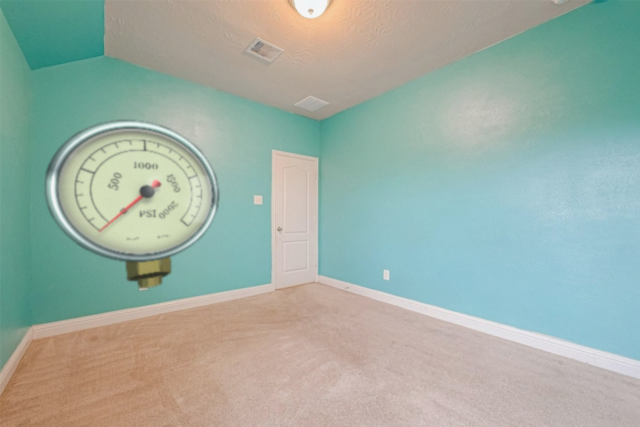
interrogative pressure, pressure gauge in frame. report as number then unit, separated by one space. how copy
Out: 0 psi
